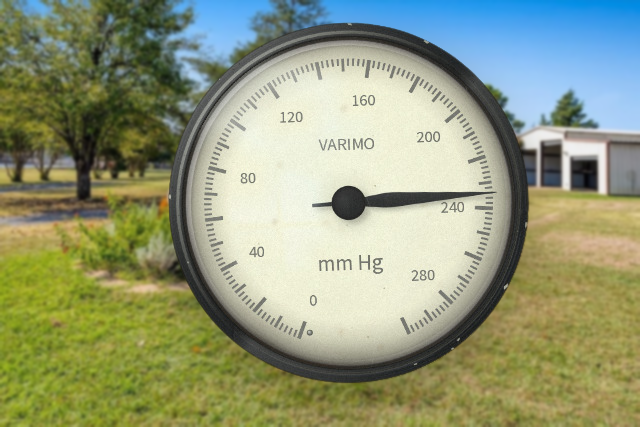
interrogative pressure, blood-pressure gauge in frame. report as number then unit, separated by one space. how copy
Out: 234 mmHg
